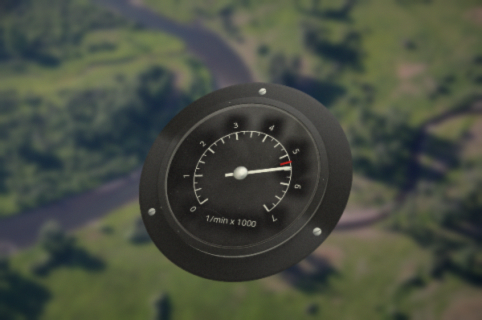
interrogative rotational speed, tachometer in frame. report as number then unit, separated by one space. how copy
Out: 5500 rpm
